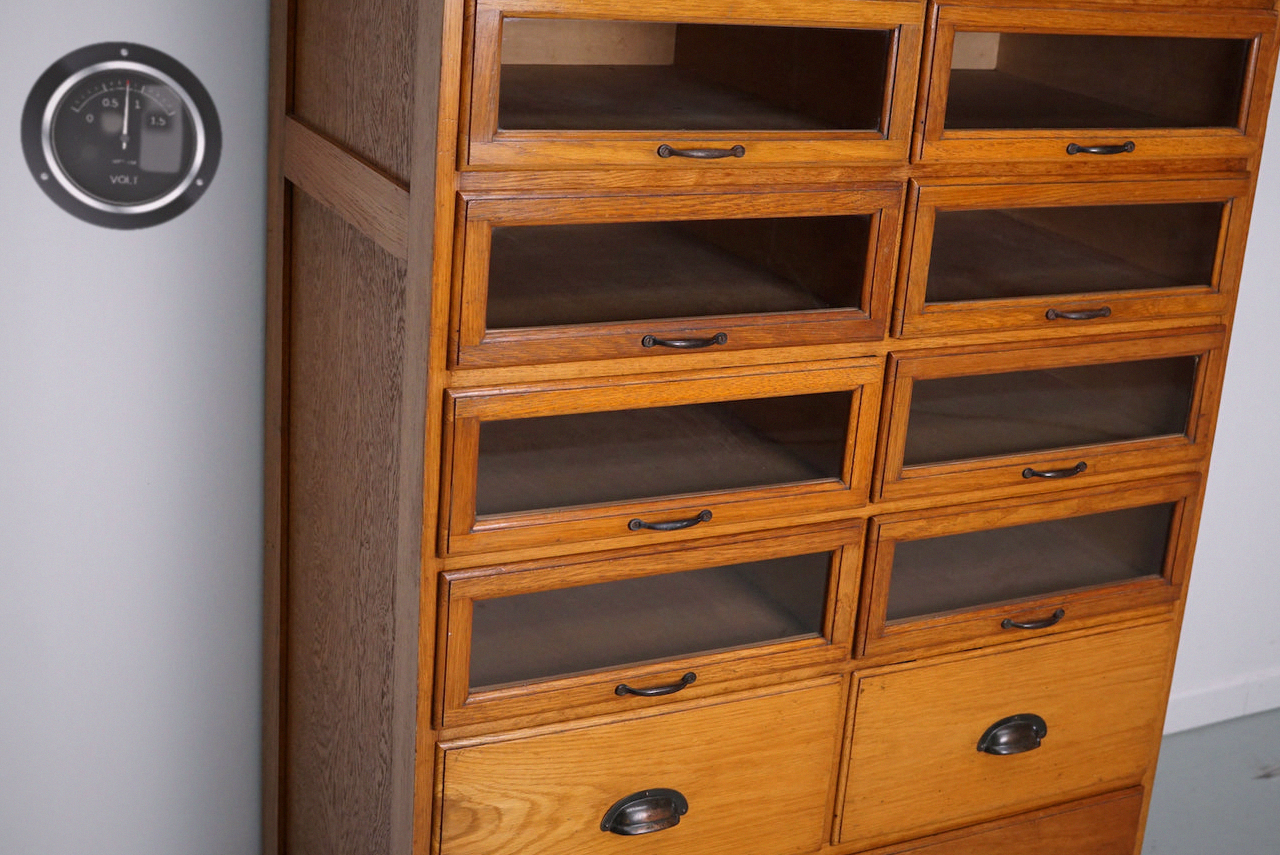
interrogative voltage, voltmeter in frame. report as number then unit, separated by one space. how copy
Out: 0.8 V
